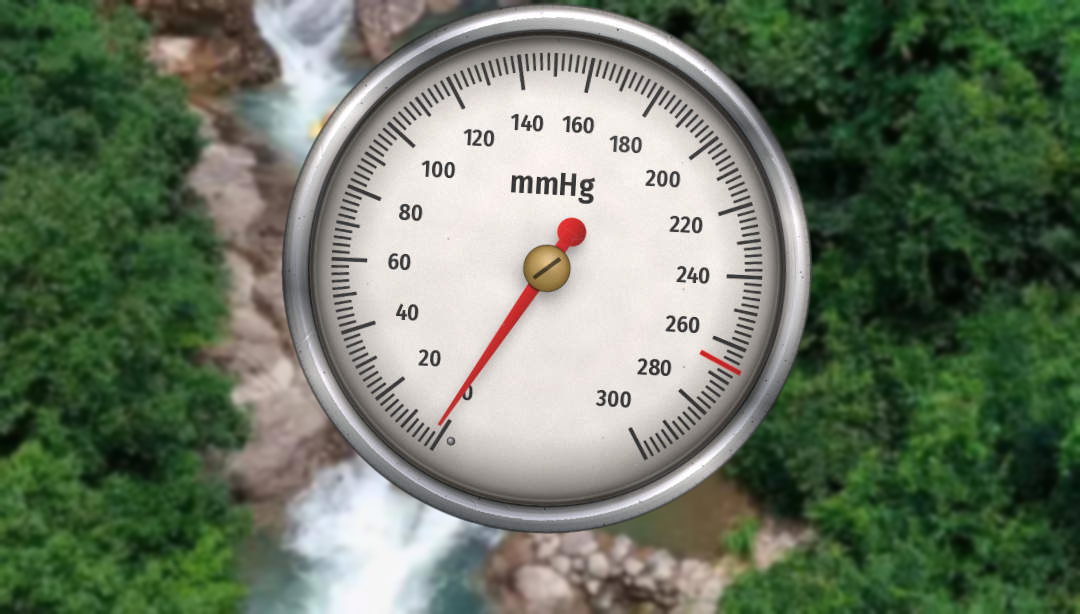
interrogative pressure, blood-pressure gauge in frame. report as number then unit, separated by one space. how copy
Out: 2 mmHg
